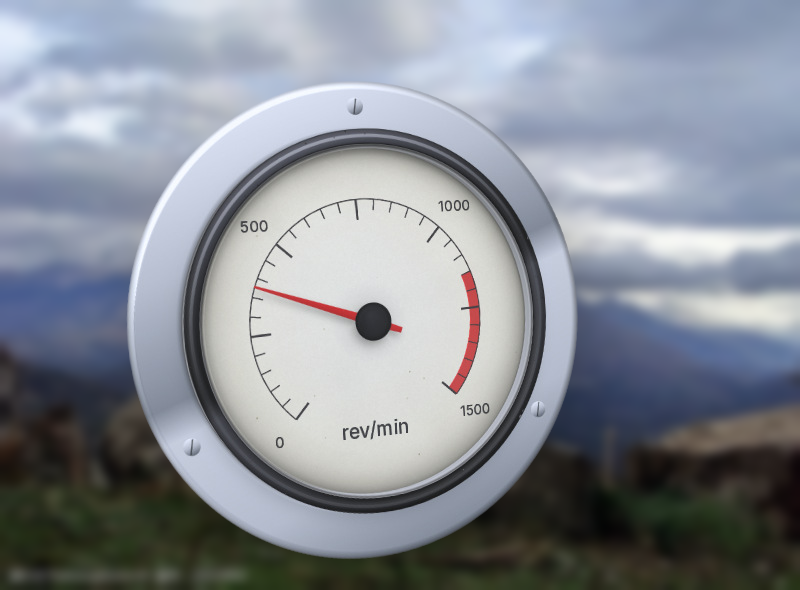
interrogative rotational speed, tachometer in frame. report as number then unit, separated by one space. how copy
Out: 375 rpm
